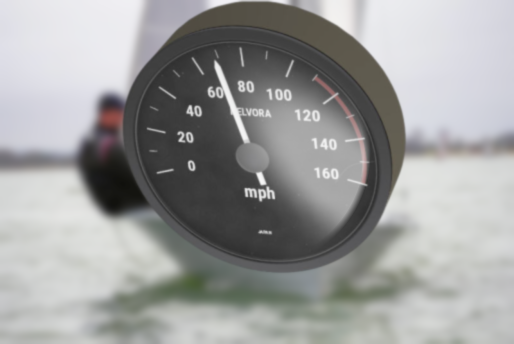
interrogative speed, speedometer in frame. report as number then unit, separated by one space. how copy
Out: 70 mph
